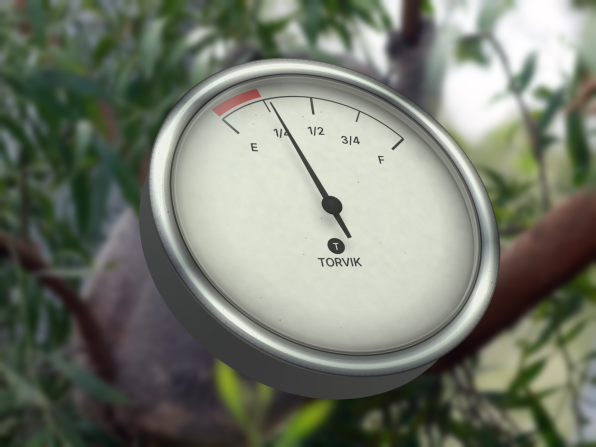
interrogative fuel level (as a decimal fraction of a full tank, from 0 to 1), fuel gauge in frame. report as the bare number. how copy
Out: 0.25
